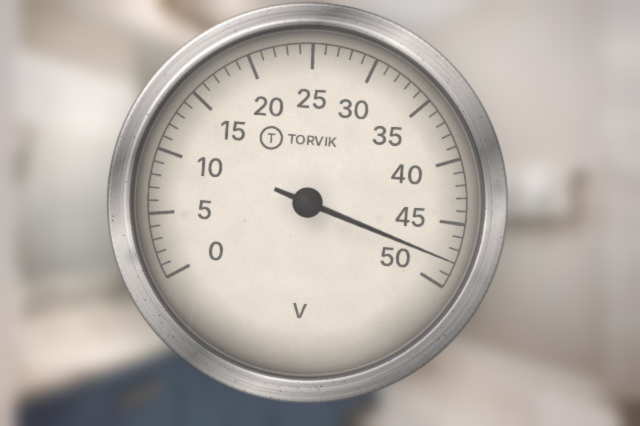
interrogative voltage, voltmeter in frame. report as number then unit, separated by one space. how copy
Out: 48 V
